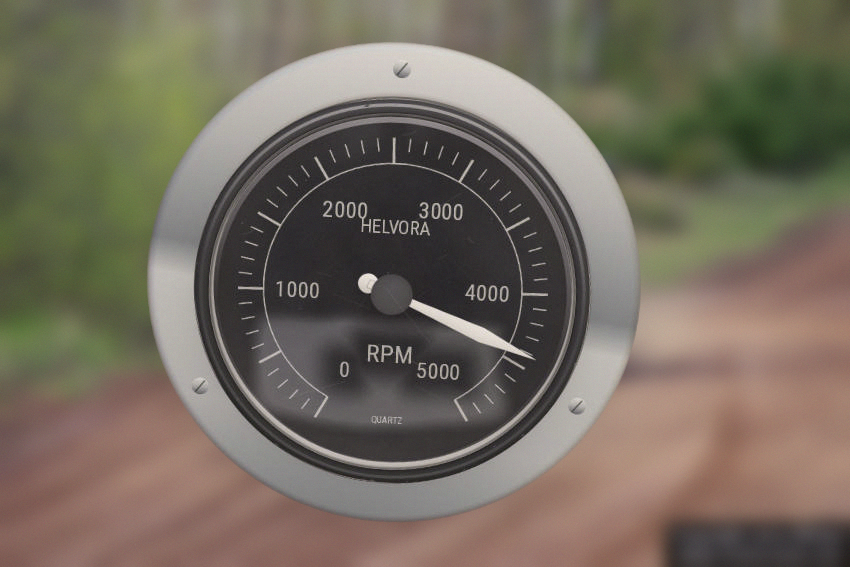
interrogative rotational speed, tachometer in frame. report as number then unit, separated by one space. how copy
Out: 4400 rpm
